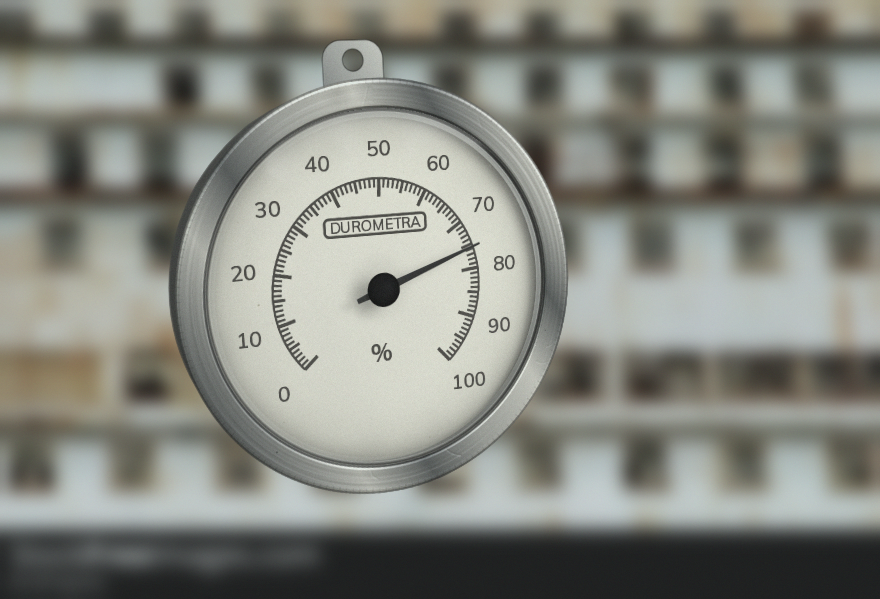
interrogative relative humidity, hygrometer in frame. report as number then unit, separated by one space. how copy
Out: 75 %
